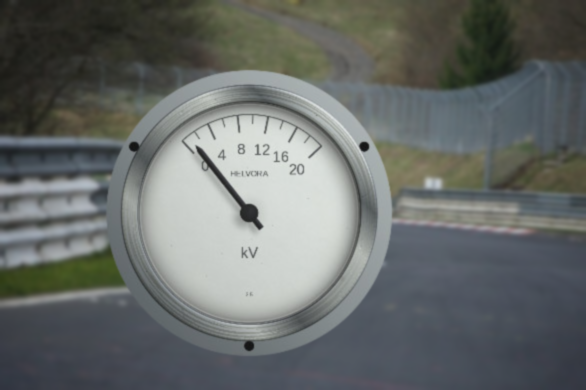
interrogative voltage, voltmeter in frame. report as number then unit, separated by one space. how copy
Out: 1 kV
